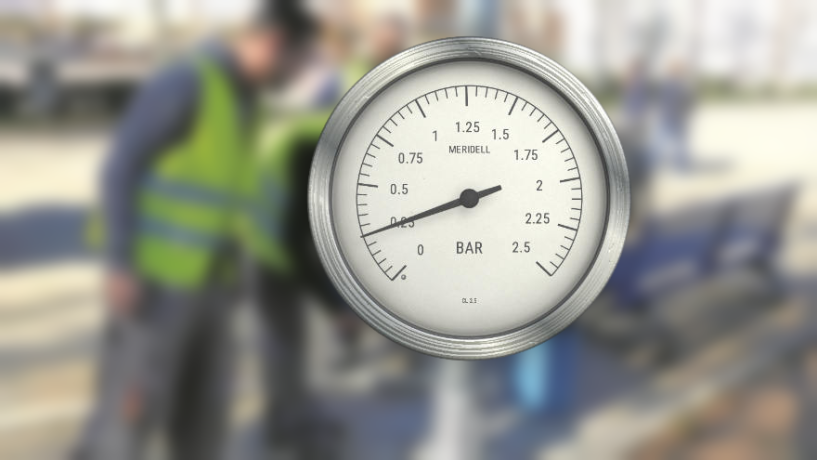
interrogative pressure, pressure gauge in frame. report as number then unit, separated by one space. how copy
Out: 0.25 bar
